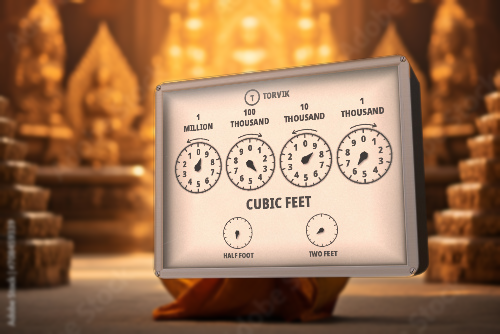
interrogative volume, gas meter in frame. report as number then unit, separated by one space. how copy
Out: 938600 ft³
